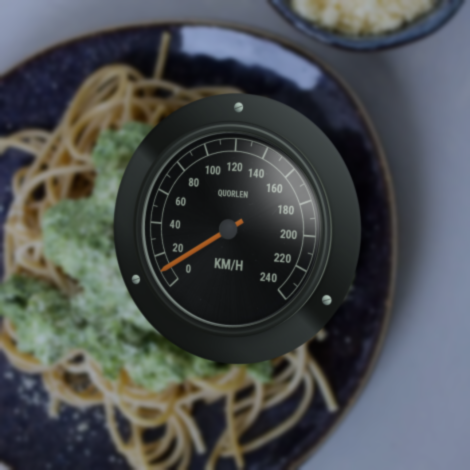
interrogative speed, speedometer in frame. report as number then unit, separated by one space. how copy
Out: 10 km/h
